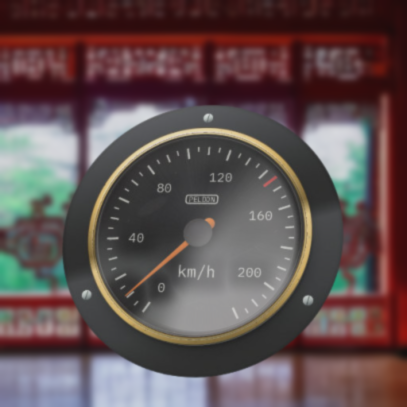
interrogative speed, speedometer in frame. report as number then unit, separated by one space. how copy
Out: 10 km/h
